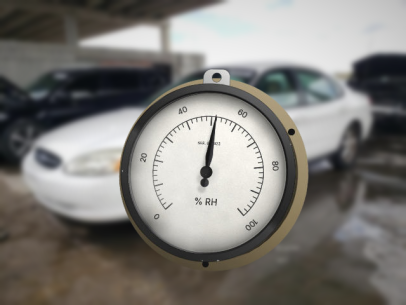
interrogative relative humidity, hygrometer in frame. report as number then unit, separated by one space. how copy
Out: 52 %
